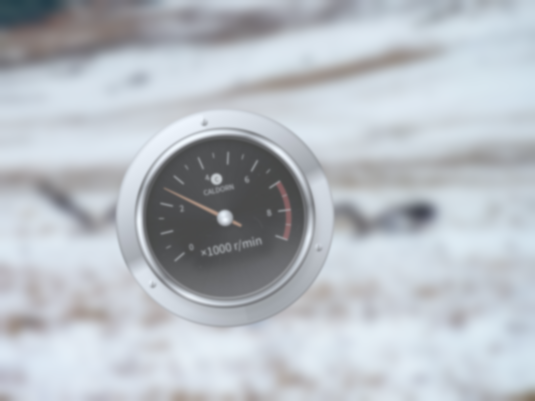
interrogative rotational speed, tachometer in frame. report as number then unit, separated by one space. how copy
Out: 2500 rpm
